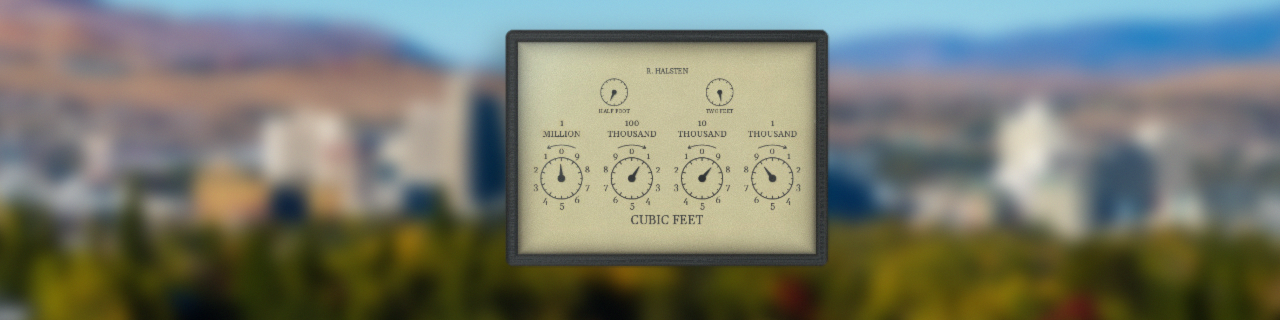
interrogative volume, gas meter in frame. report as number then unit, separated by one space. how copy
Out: 8900 ft³
